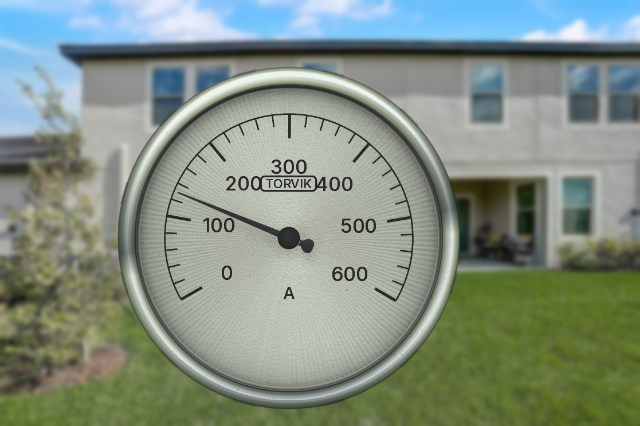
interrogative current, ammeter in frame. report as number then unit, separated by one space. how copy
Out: 130 A
